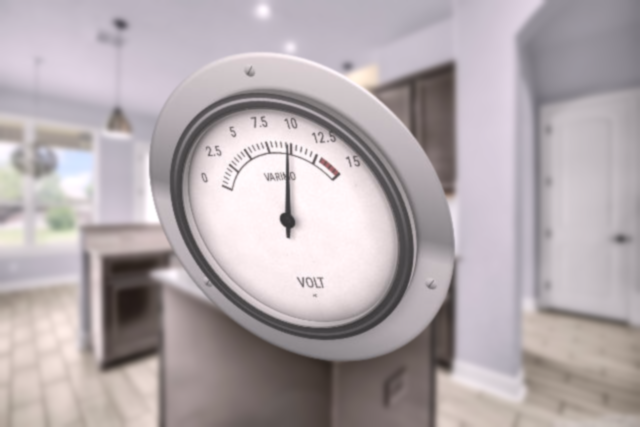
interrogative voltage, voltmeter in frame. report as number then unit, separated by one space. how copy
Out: 10 V
